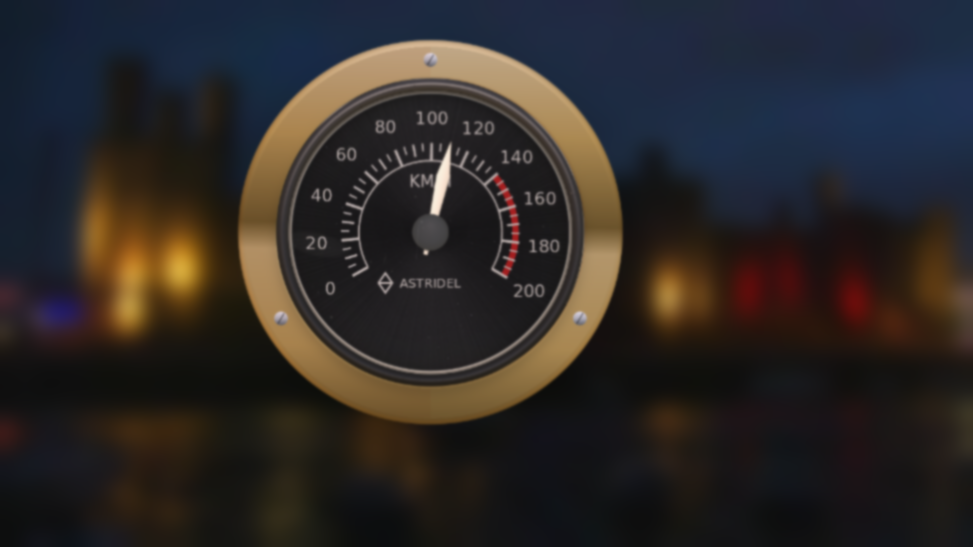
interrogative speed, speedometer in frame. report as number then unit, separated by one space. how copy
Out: 110 km/h
